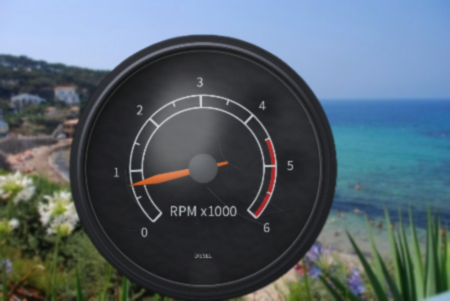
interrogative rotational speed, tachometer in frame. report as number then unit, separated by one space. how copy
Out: 750 rpm
